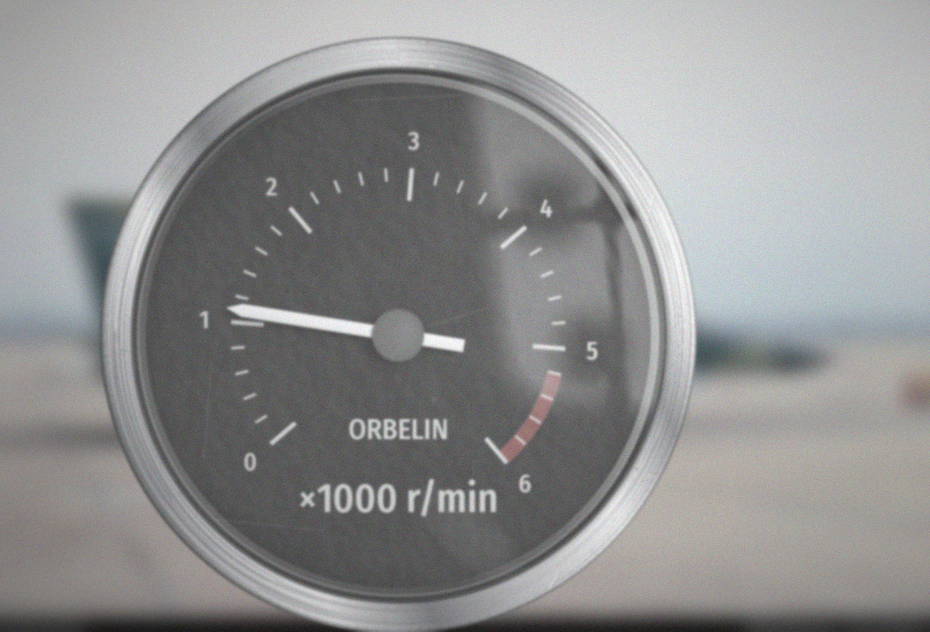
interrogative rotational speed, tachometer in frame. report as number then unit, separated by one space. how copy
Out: 1100 rpm
